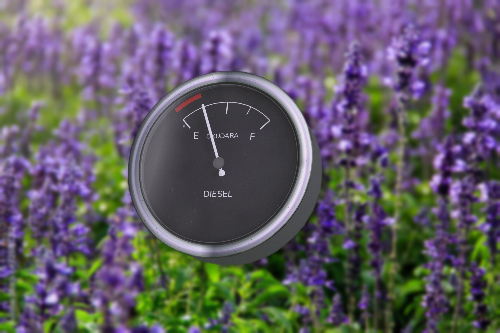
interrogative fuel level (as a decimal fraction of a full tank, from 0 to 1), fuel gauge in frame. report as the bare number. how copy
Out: 0.25
